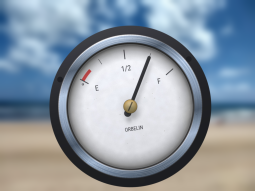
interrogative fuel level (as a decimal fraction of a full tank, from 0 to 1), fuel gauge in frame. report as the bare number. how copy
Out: 0.75
